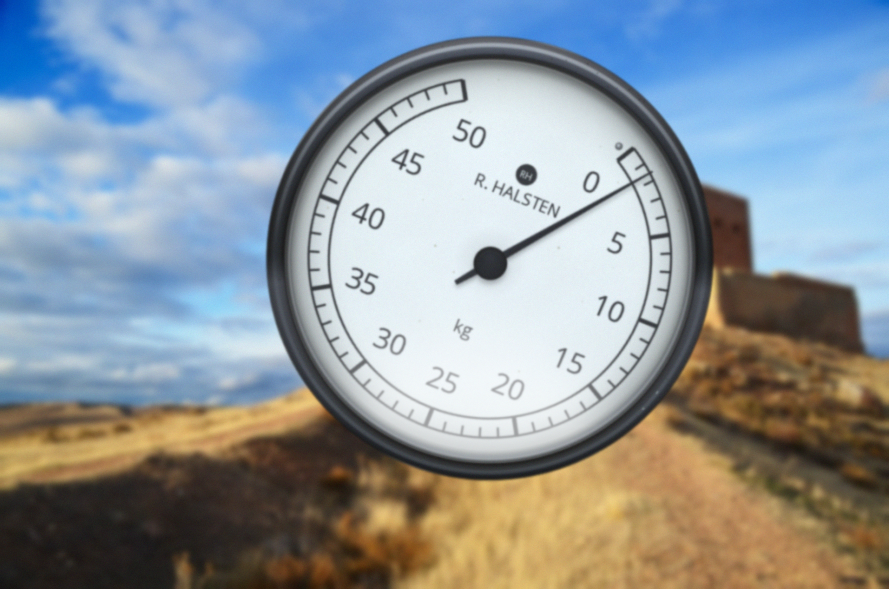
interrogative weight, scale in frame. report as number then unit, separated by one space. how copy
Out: 1.5 kg
